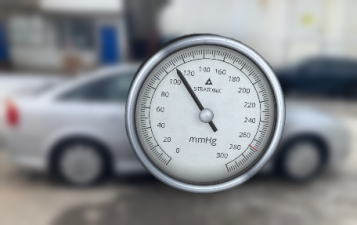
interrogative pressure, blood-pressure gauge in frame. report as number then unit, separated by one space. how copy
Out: 110 mmHg
